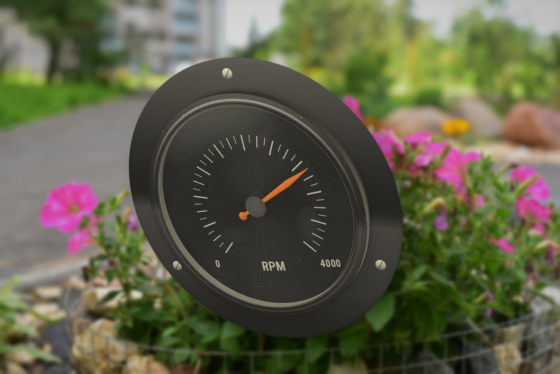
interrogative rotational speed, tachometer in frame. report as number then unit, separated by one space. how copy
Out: 2900 rpm
